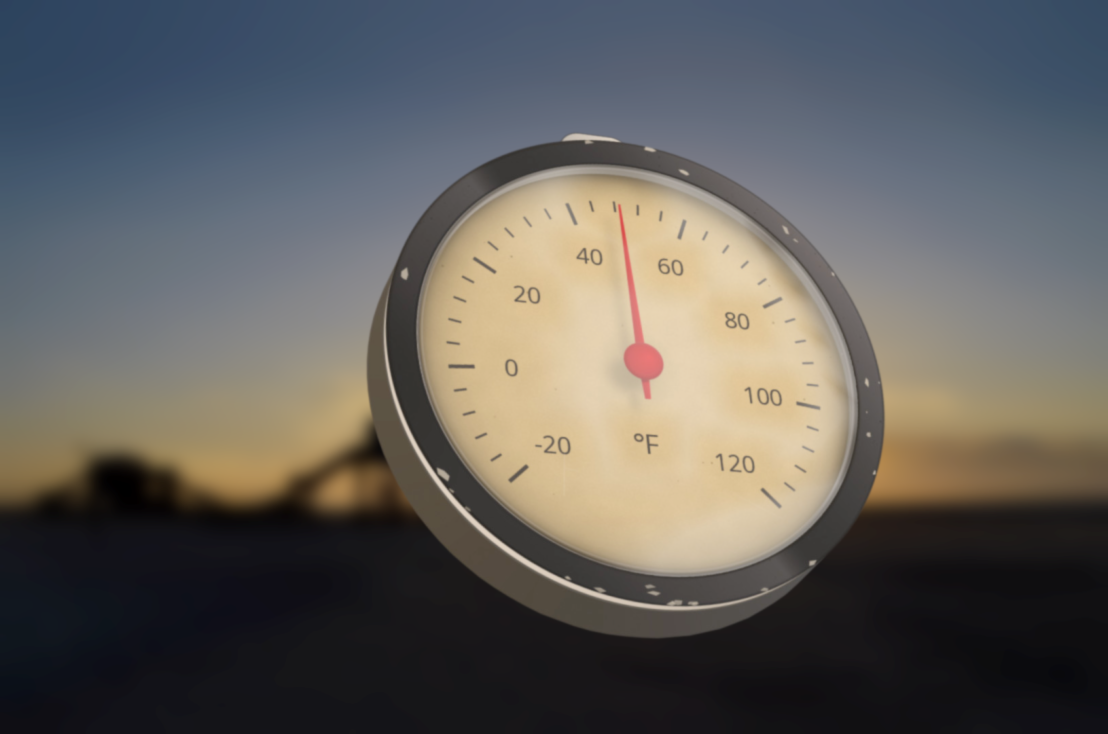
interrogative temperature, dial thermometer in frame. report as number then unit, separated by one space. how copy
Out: 48 °F
